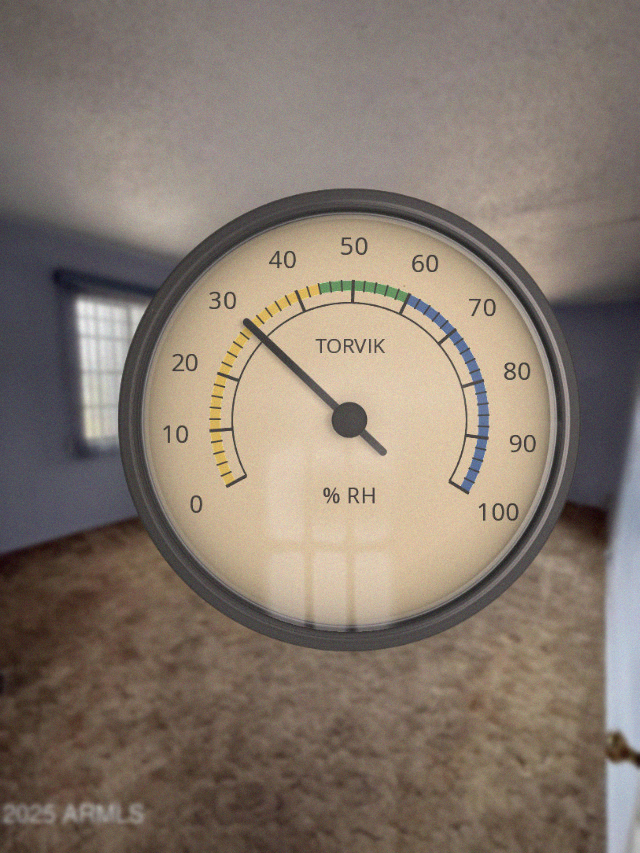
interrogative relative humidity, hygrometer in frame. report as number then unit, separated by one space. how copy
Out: 30 %
